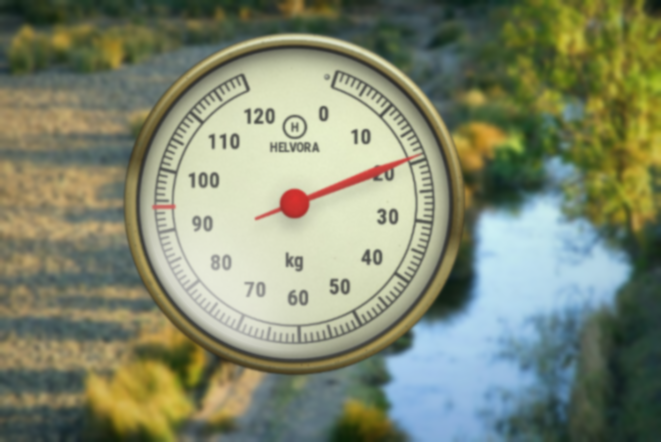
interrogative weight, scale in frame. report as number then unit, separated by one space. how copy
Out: 19 kg
